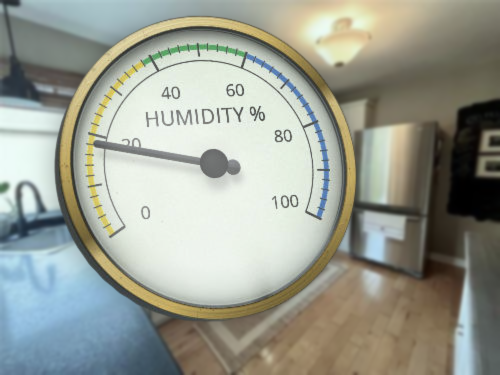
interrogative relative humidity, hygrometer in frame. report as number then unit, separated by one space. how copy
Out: 18 %
